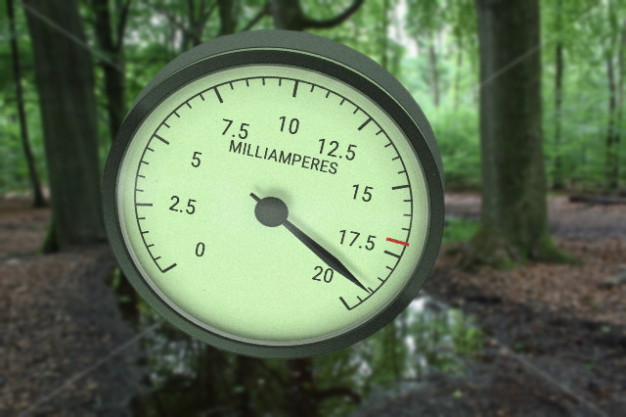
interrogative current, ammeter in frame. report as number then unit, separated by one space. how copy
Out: 19 mA
